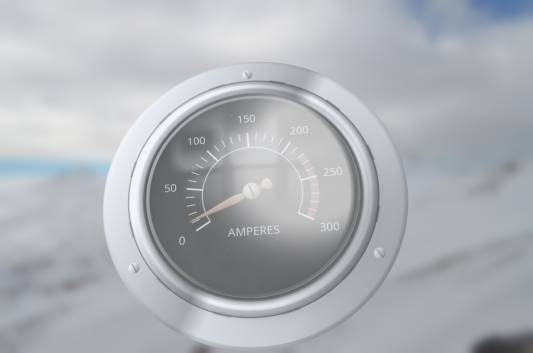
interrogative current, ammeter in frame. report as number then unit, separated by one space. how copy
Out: 10 A
